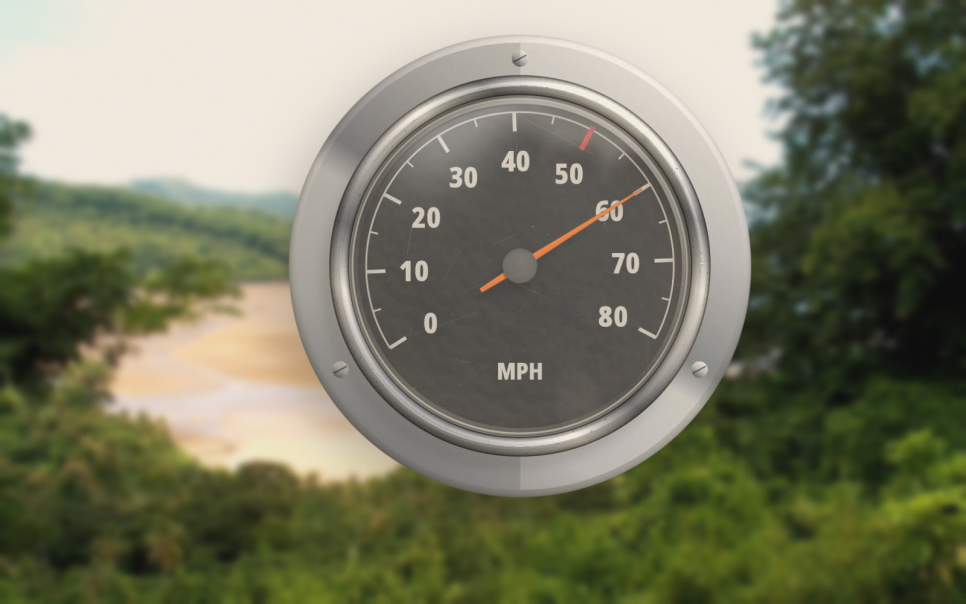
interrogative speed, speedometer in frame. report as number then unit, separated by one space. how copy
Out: 60 mph
